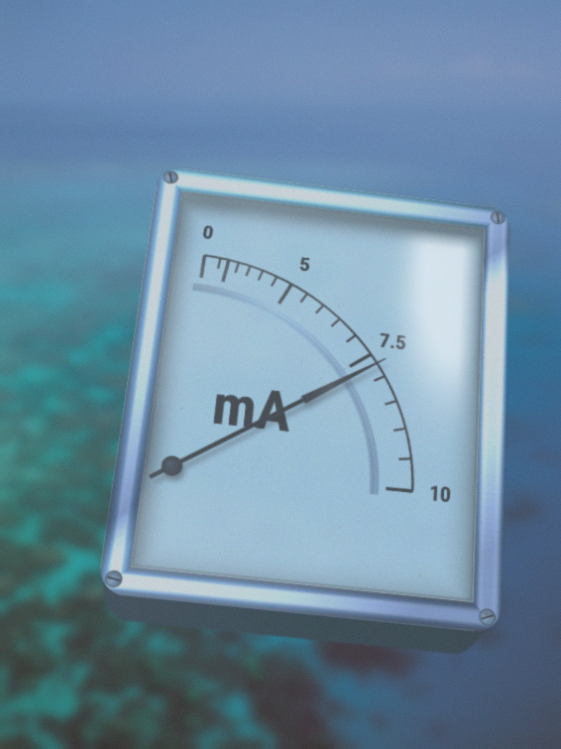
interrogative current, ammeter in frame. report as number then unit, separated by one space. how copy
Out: 7.75 mA
